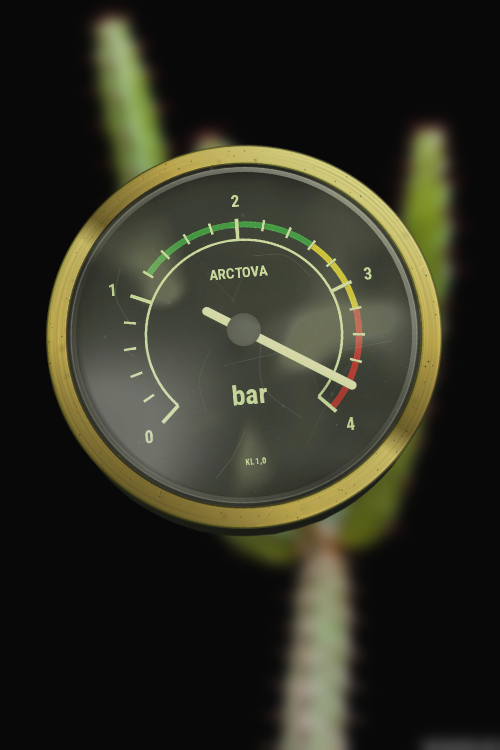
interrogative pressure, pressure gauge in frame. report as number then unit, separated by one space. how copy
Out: 3.8 bar
